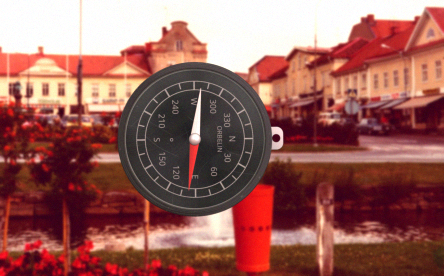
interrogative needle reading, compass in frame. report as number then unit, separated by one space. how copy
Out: 97.5 °
